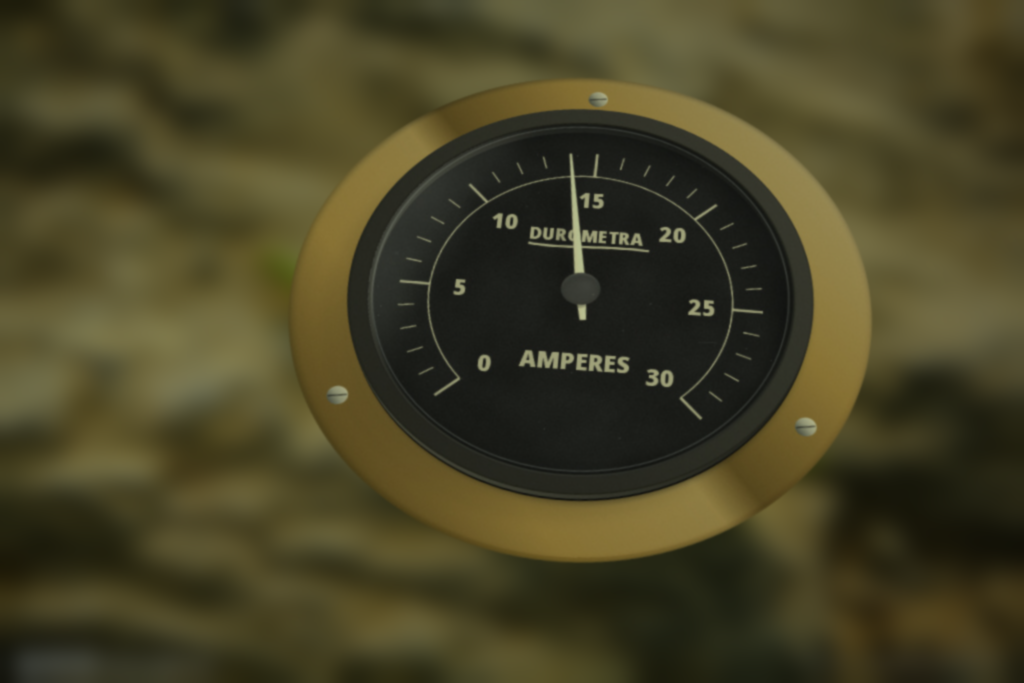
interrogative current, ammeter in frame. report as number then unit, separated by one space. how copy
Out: 14 A
